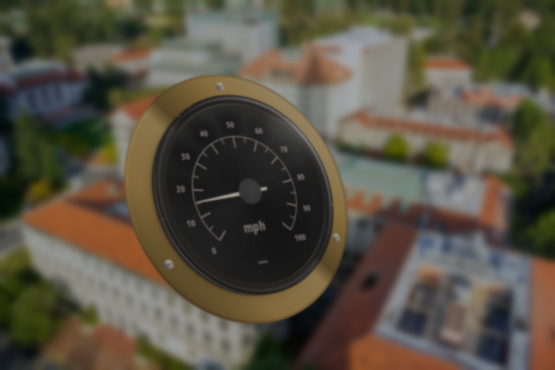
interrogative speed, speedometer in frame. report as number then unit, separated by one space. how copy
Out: 15 mph
